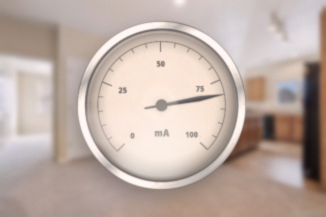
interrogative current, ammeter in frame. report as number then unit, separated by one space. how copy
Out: 80 mA
